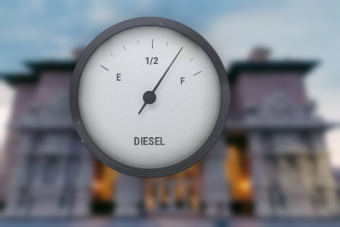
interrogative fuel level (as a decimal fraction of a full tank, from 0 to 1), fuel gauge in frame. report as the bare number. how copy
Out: 0.75
